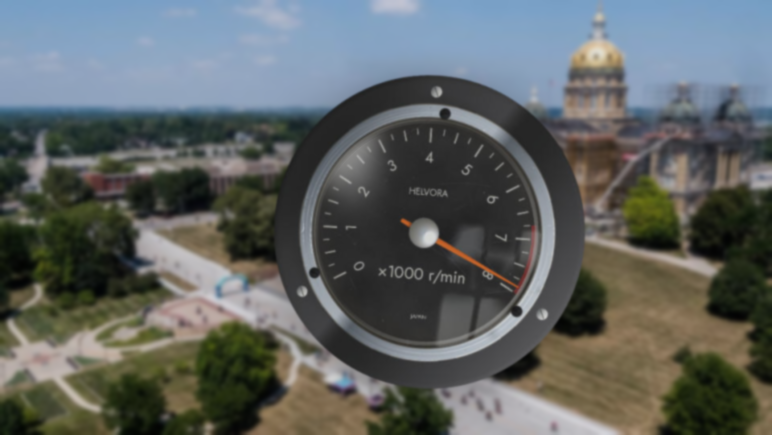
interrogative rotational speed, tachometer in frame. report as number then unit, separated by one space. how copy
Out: 7875 rpm
